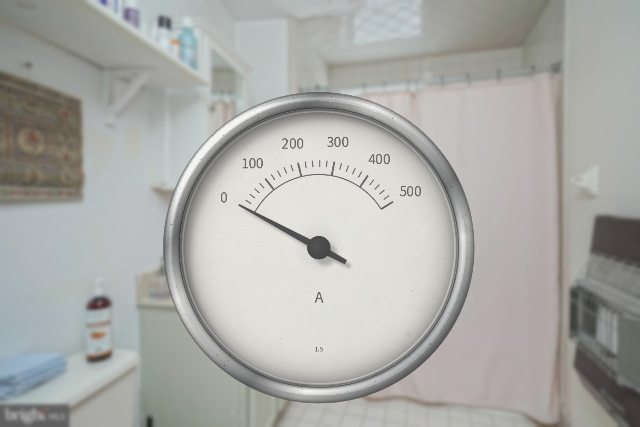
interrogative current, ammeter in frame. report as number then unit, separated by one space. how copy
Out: 0 A
